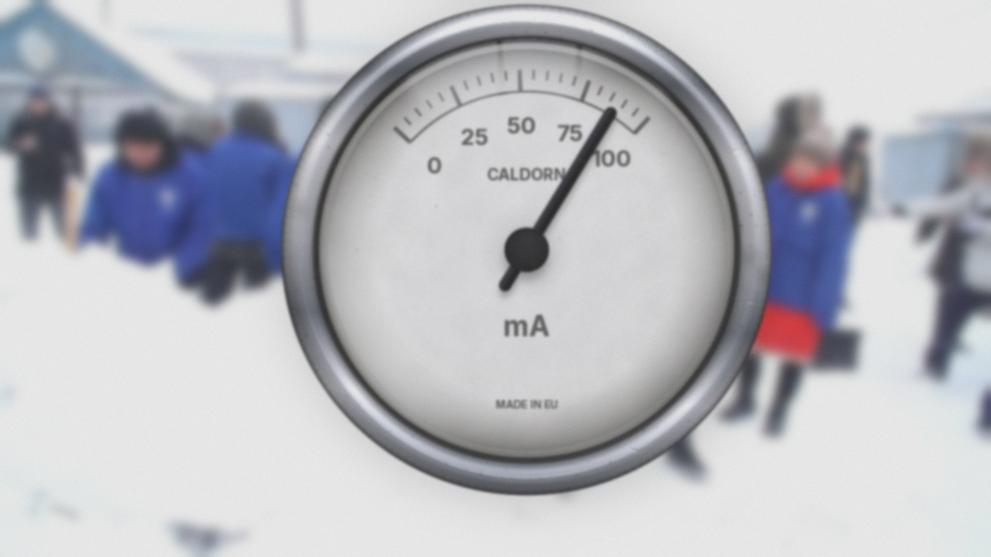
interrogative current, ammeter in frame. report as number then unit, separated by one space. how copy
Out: 87.5 mA
